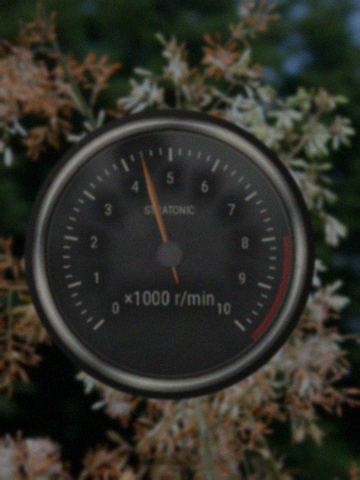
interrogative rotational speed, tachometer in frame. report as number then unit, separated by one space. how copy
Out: 4400 rpm
